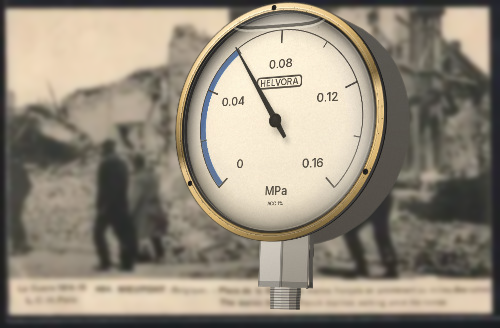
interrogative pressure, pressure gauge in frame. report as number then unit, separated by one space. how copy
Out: 0.06 MPa
